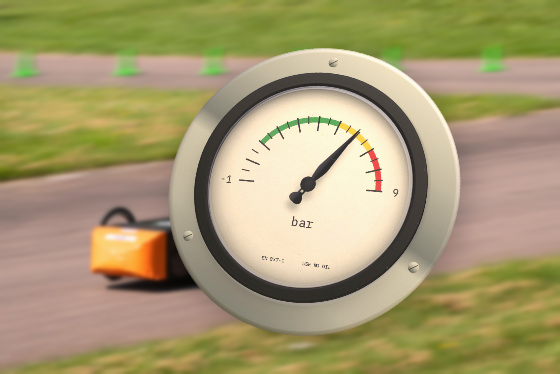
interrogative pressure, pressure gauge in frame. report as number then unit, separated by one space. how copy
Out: 6 bar
